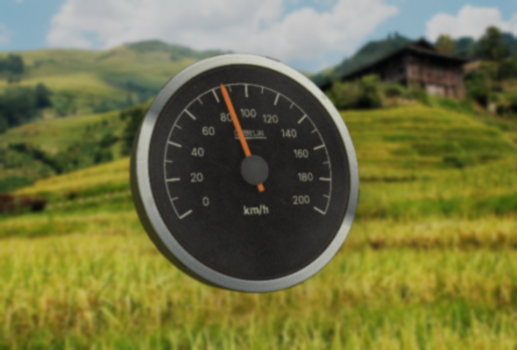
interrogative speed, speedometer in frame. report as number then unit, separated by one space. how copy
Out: 85 km/h
